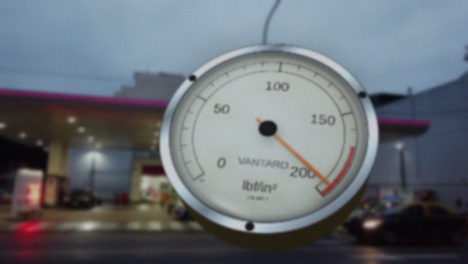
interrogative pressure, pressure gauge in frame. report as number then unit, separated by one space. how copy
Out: 195 psi
